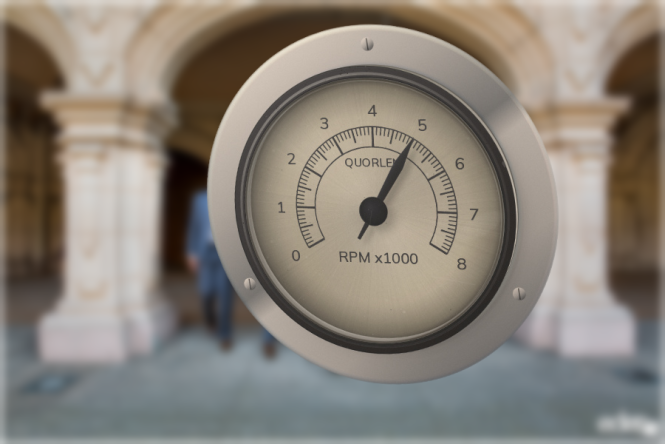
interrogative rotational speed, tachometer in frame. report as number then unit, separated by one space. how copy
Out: 5000 rpm
